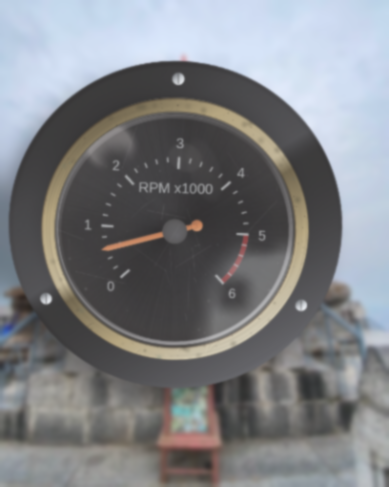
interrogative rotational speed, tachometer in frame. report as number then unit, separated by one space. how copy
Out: 600 rpm
